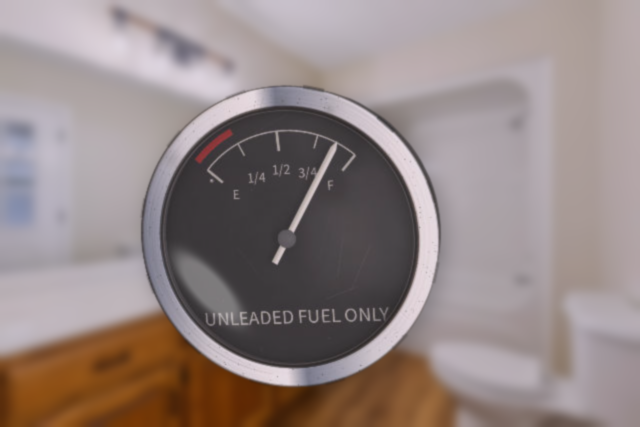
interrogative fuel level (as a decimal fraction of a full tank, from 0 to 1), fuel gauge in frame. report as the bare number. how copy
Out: 0.875
